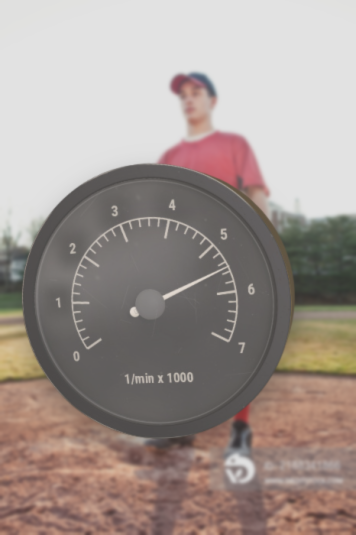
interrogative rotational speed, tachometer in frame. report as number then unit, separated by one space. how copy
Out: 5500 rpm
